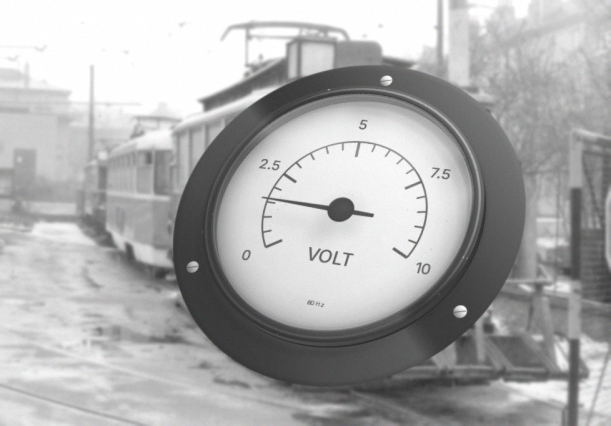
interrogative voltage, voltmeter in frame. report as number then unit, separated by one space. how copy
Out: 1.5 V
